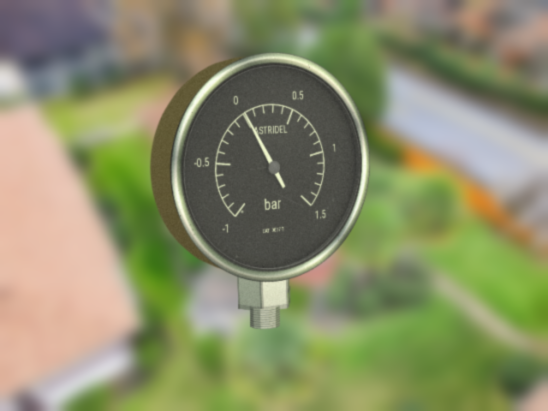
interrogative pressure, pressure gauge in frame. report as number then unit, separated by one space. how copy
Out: 0 bar
